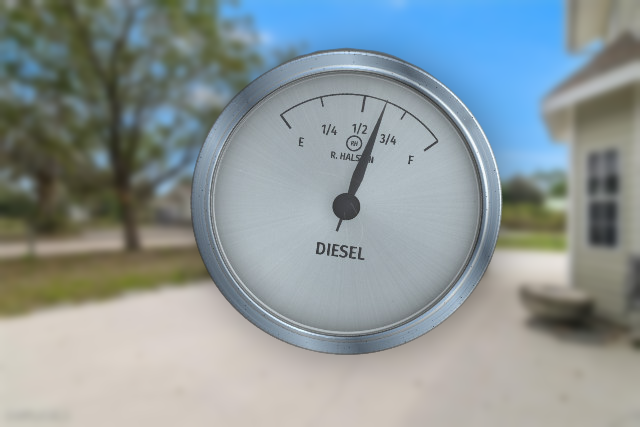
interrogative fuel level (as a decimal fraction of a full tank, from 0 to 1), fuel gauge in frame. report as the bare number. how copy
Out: 0.625
